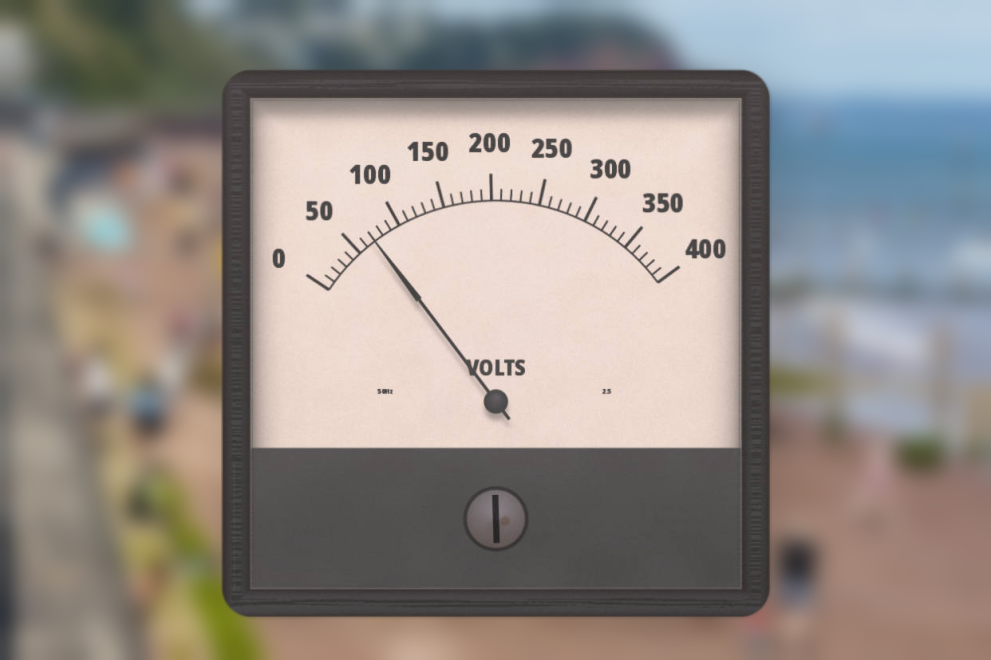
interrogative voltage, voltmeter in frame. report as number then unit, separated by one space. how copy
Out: 70 V
